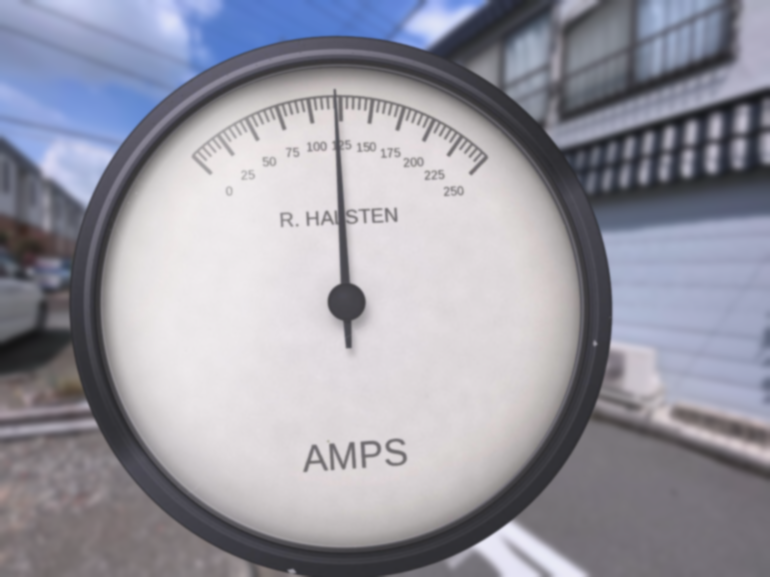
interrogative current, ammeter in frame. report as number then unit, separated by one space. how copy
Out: 120 A
